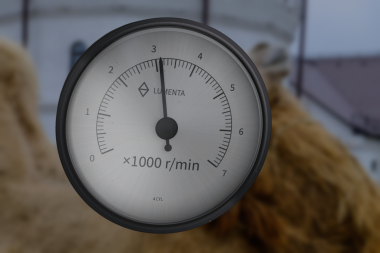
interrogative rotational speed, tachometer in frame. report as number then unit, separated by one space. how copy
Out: 3100 rpm
